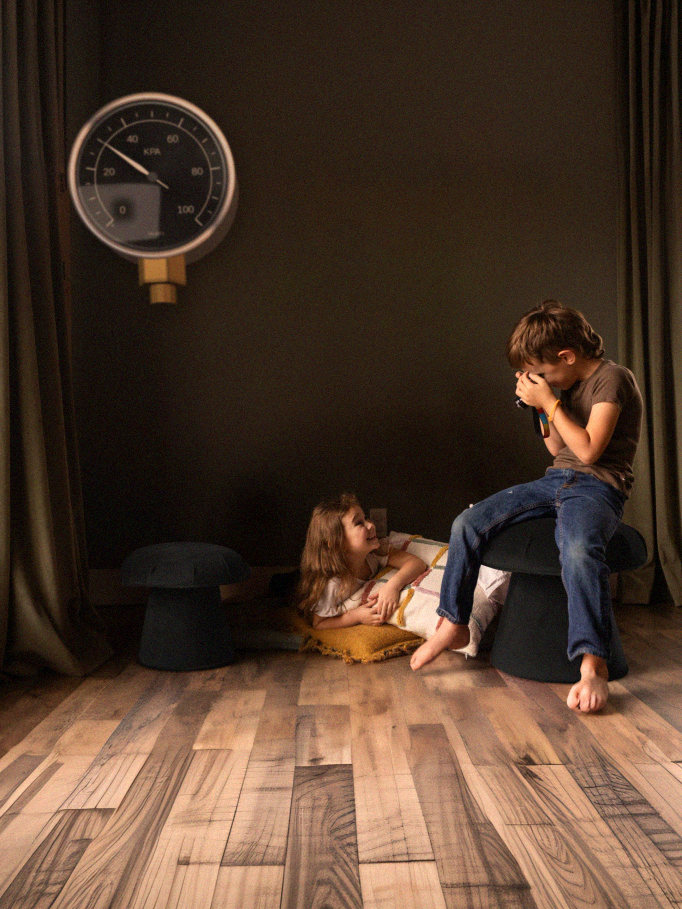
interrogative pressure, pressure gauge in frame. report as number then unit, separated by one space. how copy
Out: 30 kPa
